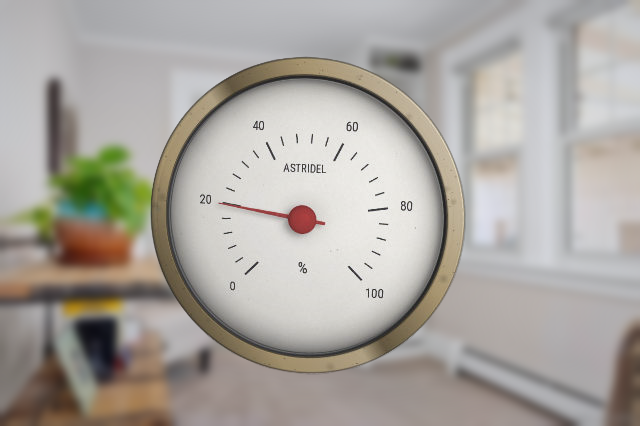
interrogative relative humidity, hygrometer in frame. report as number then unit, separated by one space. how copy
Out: 20 %
